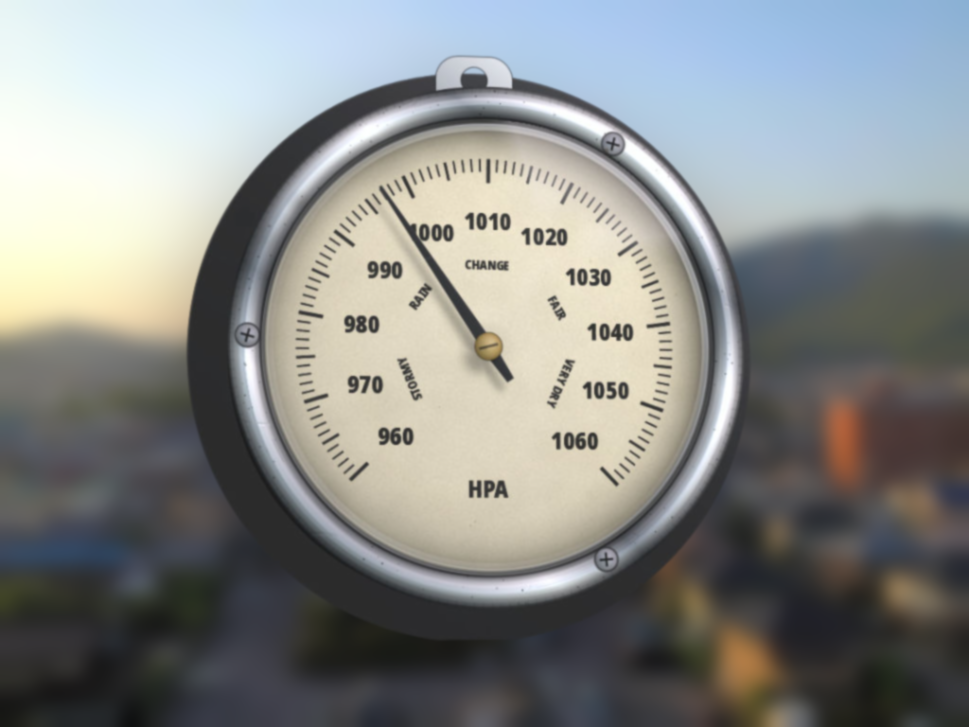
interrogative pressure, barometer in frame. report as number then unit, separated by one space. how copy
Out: 997 hPa
